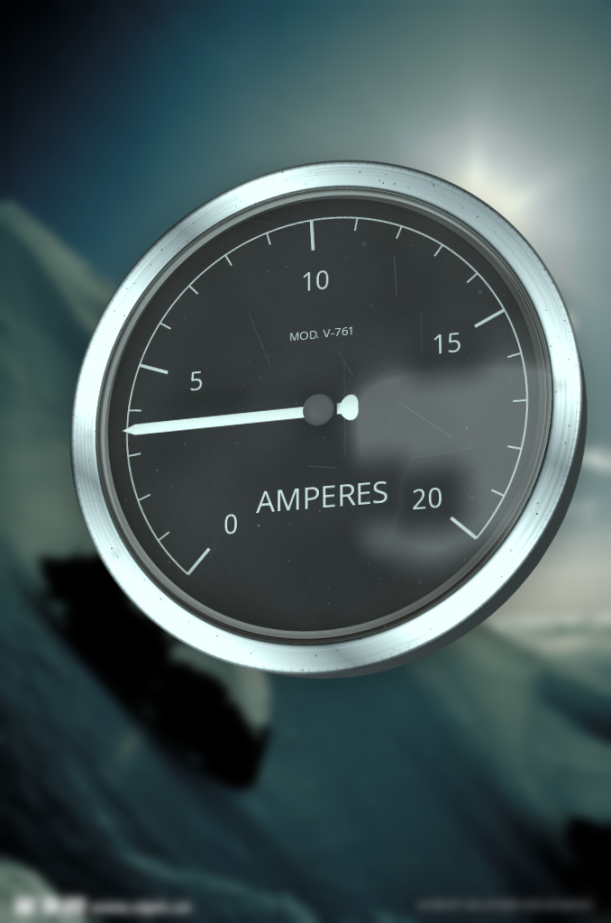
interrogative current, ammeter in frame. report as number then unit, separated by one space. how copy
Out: 3.5 A
